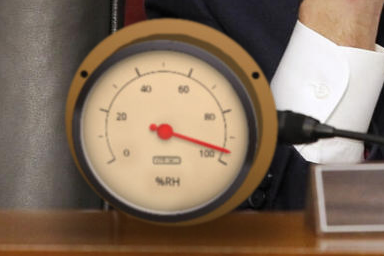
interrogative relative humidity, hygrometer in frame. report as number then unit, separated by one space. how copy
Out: 95 %
